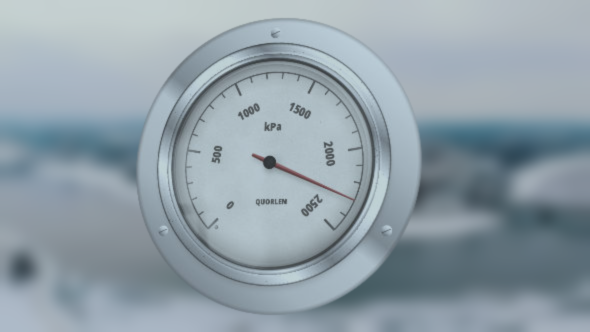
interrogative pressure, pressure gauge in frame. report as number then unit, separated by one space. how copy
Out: 2300 kPa
